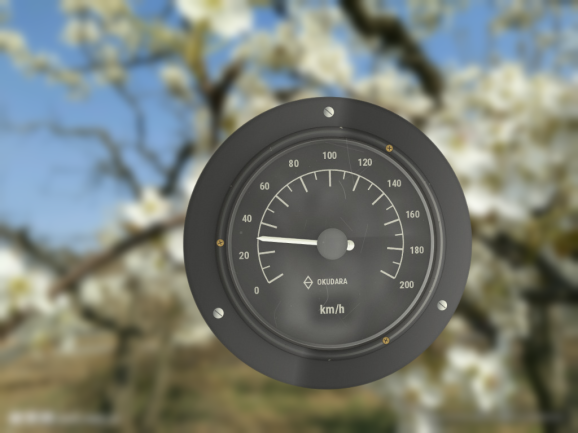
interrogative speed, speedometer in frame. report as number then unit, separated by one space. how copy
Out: 30 km/h
